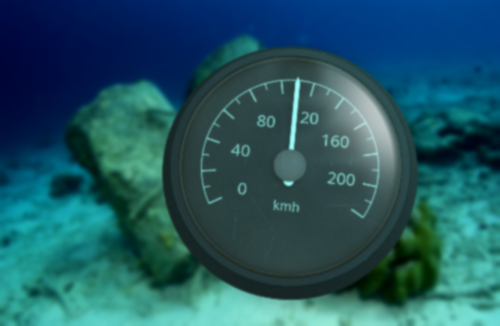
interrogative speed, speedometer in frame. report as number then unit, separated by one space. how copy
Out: 110 km/h
